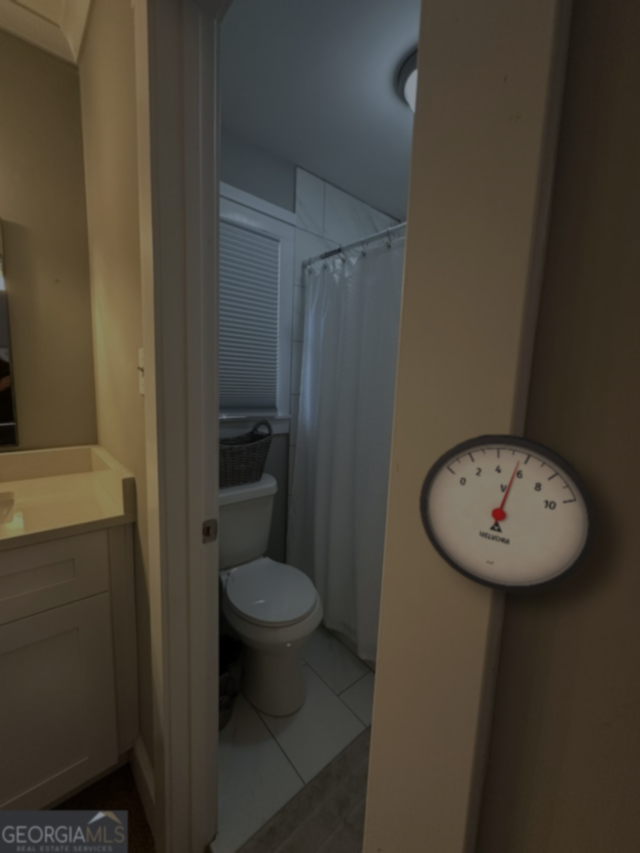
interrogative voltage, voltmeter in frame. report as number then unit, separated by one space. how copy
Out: 5.5 V
